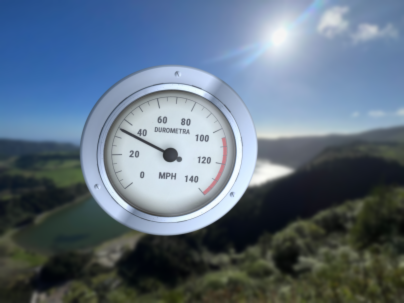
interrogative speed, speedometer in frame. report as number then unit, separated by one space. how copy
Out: 35 mph
